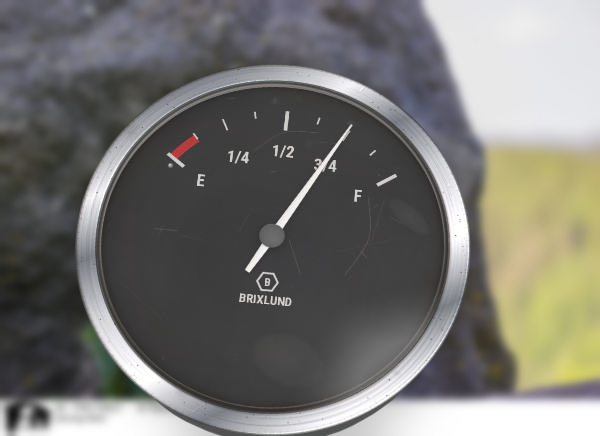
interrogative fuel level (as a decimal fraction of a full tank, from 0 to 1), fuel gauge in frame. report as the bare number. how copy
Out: 0.75
